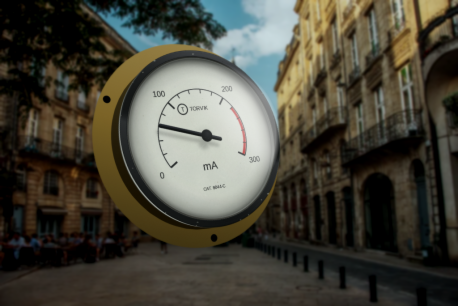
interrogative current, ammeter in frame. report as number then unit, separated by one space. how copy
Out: 60 mA
